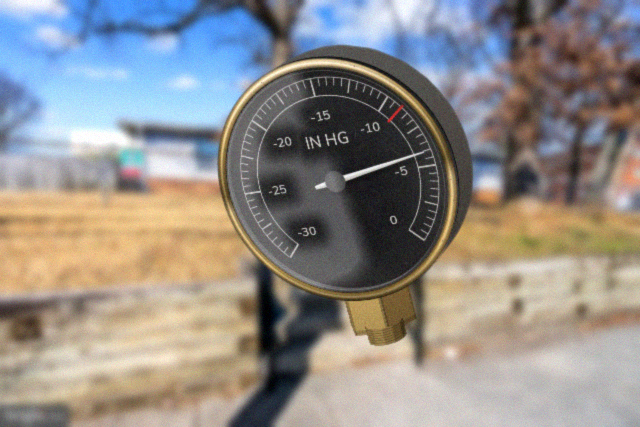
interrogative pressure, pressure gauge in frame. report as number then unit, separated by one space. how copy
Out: -6 inHg
